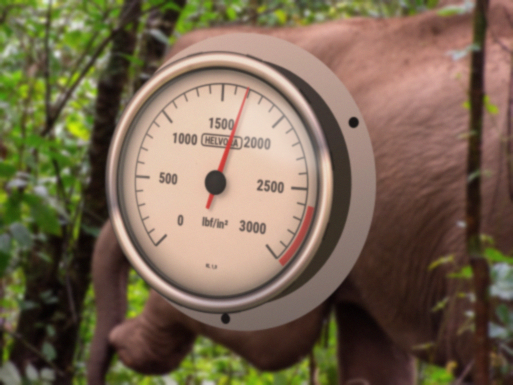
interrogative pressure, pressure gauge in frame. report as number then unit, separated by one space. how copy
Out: 1700 psi
